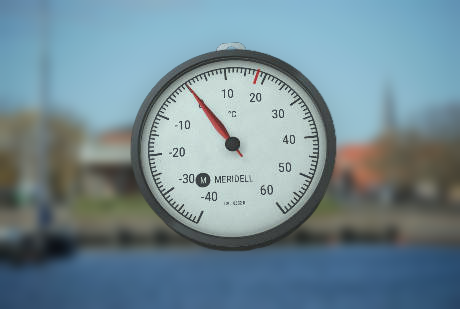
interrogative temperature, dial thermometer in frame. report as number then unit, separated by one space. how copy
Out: 0 °C
